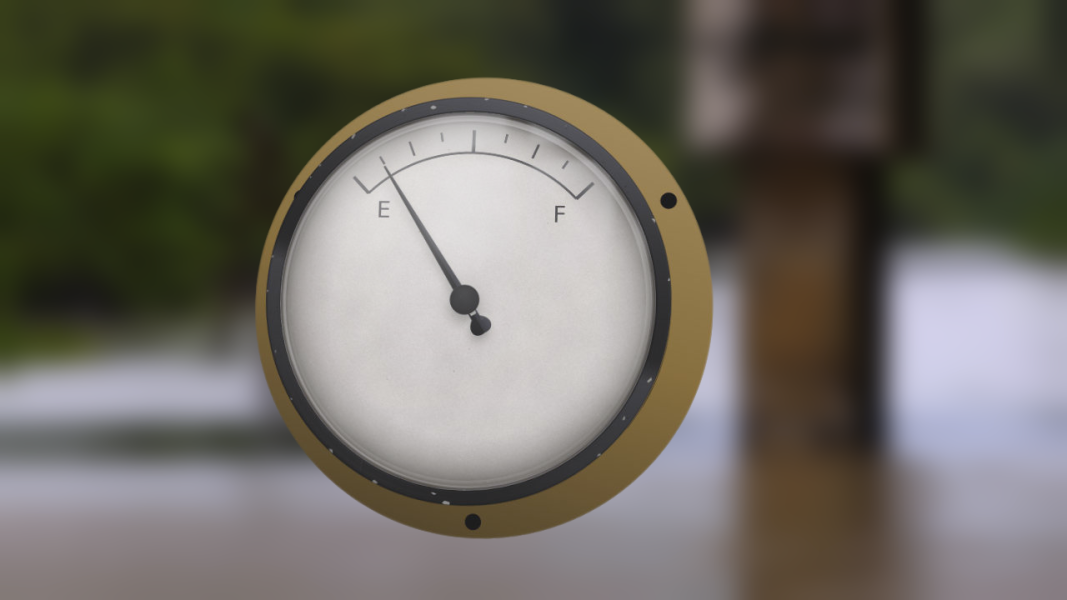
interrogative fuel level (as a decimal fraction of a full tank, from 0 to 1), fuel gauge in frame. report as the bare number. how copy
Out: 0.125
